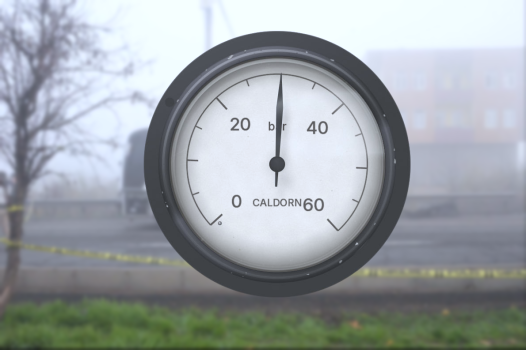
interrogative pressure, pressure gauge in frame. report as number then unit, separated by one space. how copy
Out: 30 bar
